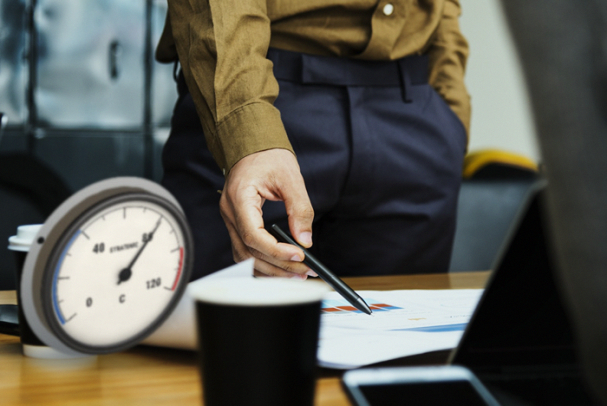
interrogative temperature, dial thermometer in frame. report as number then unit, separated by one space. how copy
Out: 80 °C
